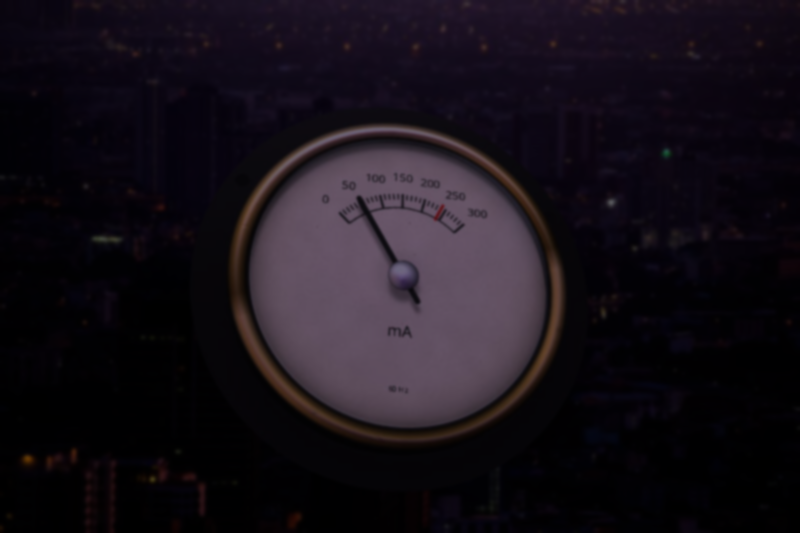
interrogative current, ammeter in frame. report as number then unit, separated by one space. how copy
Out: 50 mA
